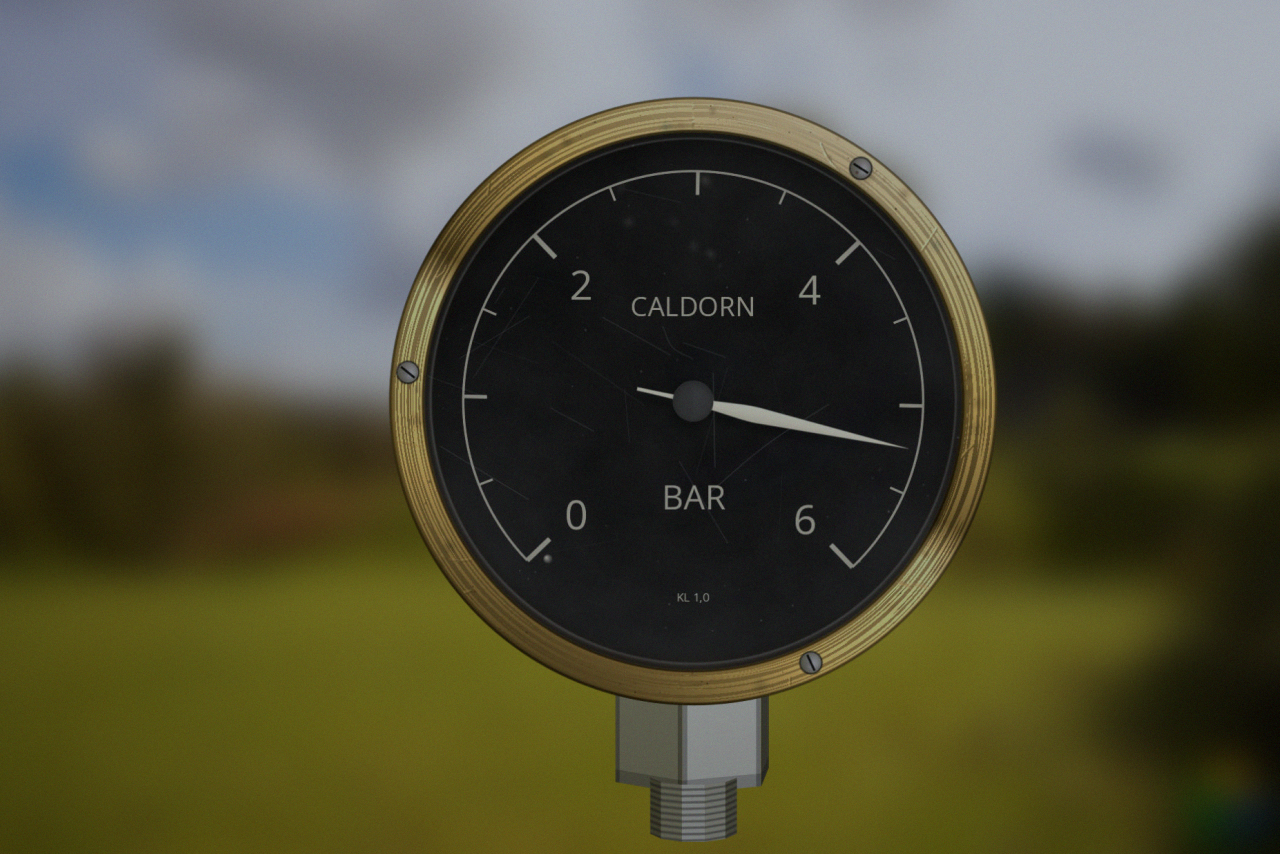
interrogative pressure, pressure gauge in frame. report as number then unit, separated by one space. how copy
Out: 5.25 bar
